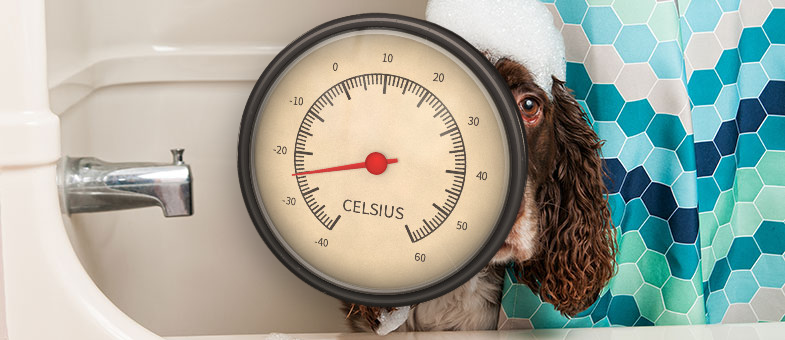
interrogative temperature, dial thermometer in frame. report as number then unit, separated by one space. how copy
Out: -25 °C
